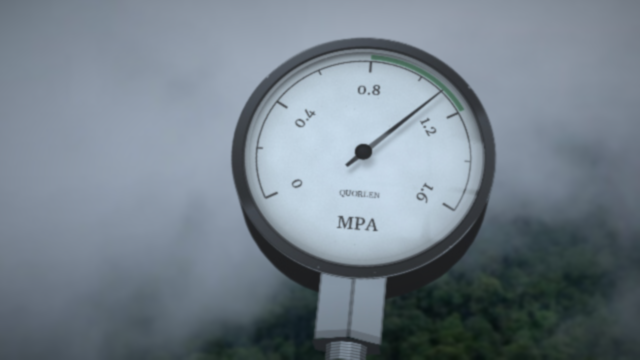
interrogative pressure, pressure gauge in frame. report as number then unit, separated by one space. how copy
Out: 1.1 MPa
